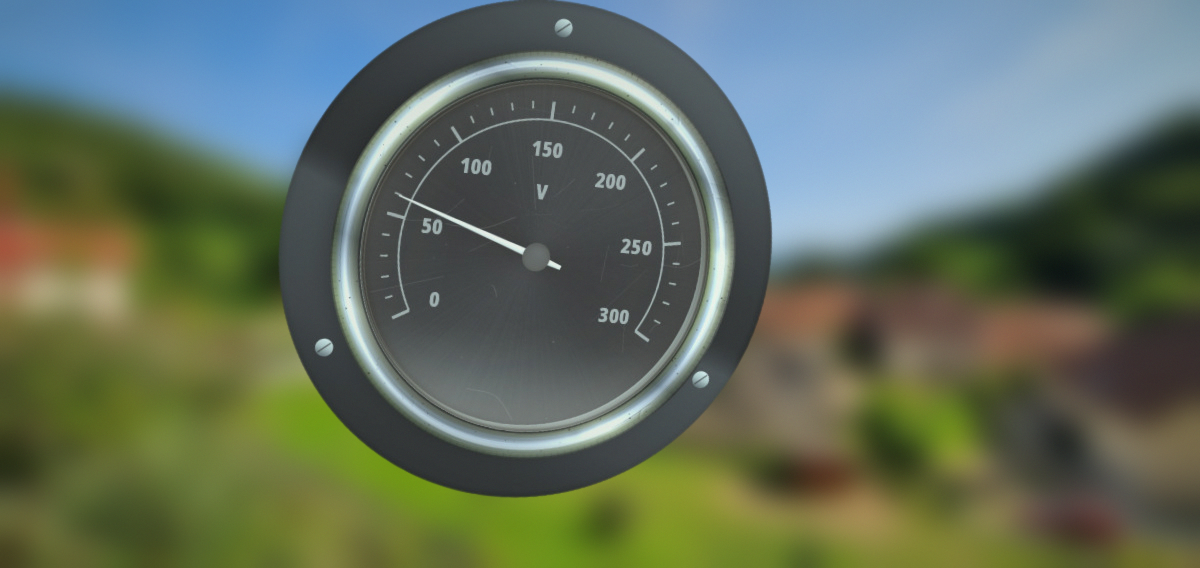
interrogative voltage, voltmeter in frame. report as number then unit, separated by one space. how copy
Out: 60 V
